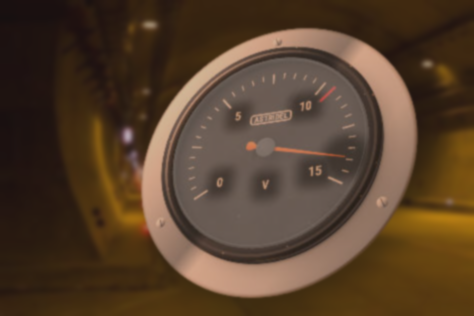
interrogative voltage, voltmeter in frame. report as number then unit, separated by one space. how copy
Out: 14 V
